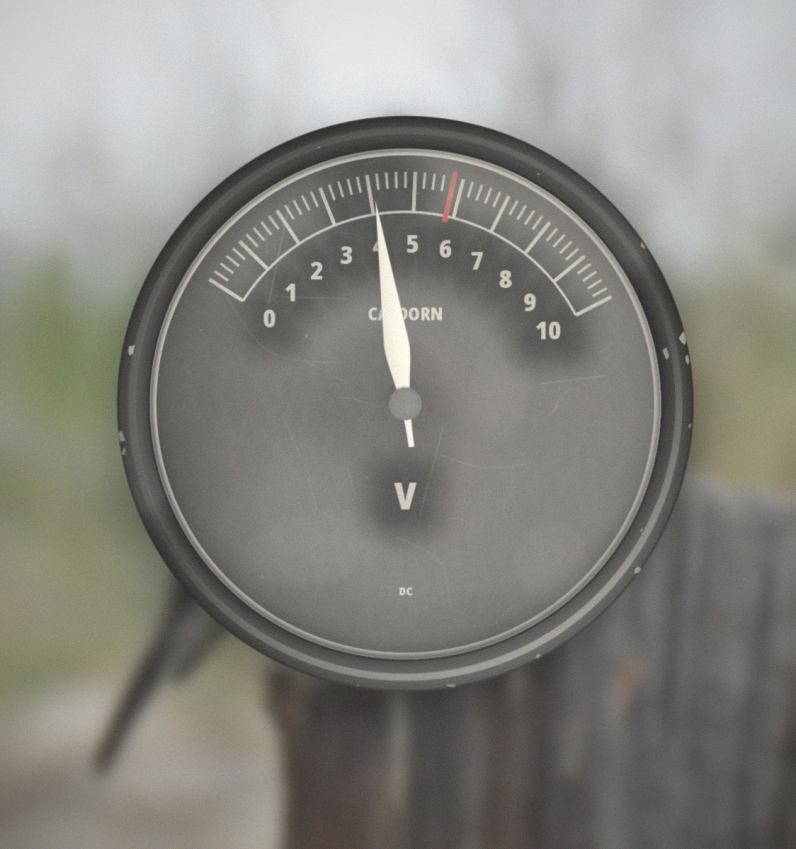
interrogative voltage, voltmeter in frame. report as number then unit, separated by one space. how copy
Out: 4.1 V
